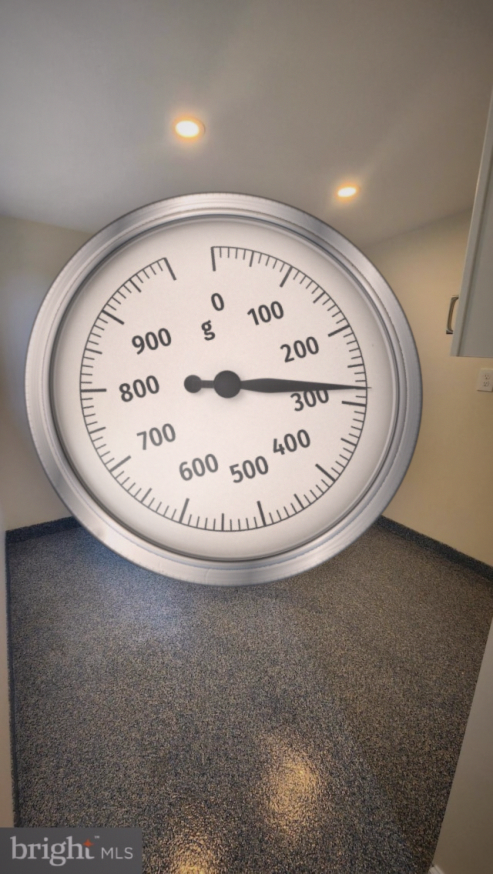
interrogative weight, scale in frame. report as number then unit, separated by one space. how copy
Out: 280 g
